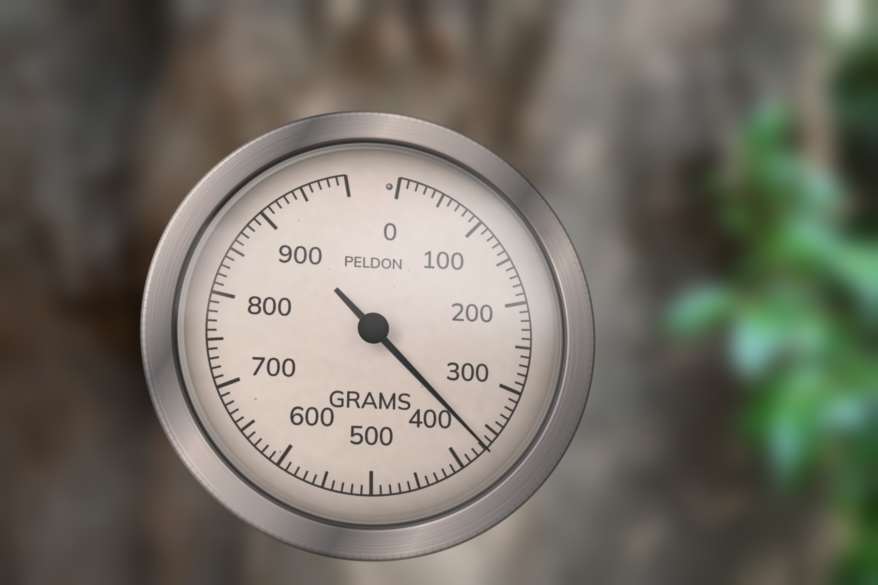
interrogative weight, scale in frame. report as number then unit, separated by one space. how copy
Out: 370 g
